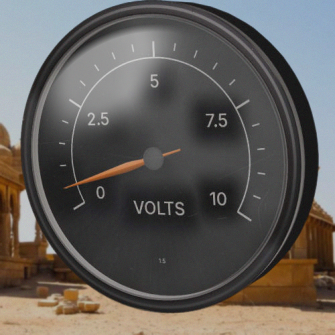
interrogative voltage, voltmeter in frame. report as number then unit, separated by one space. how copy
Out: 0.5 V
